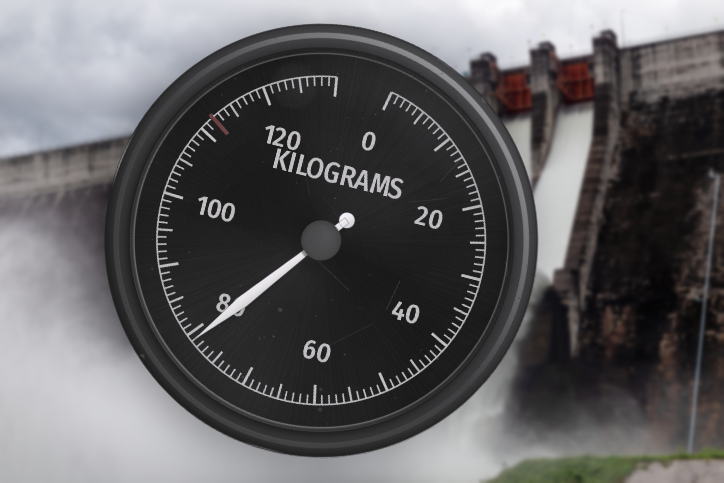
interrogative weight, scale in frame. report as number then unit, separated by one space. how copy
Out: 79 kg
